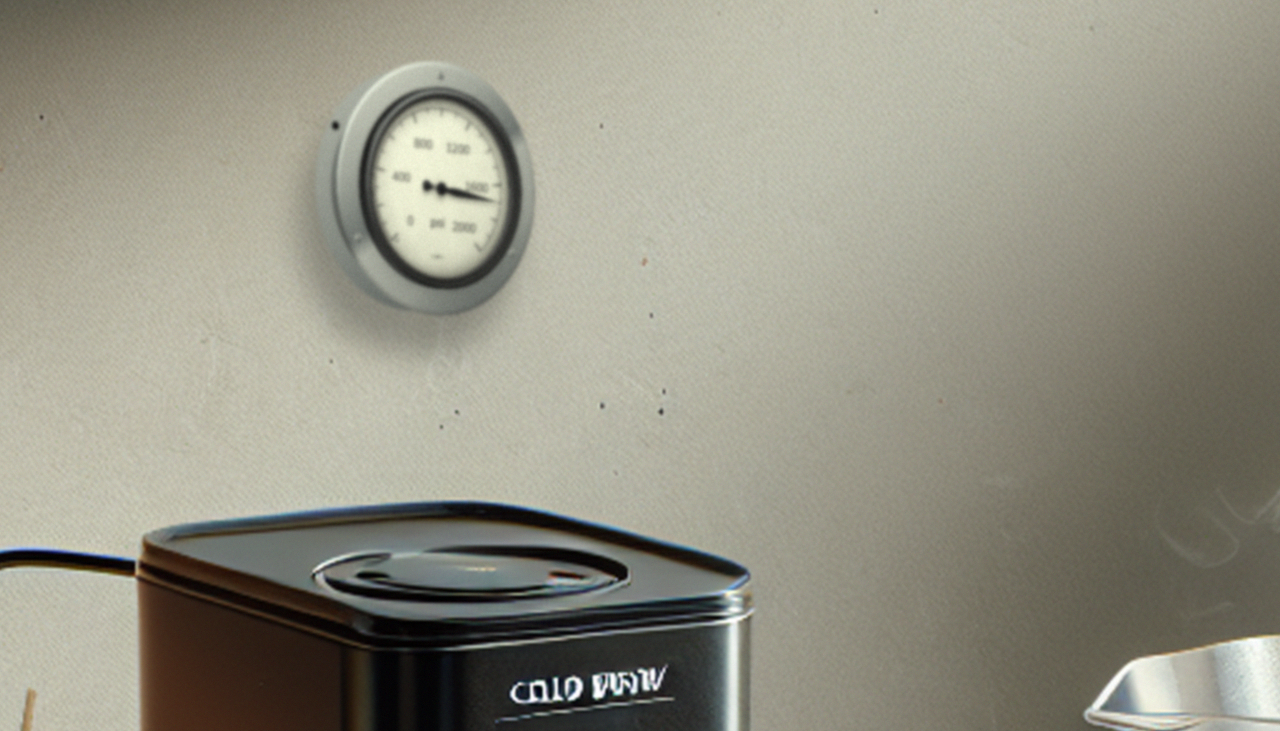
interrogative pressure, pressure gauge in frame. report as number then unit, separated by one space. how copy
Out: 1700 psi
